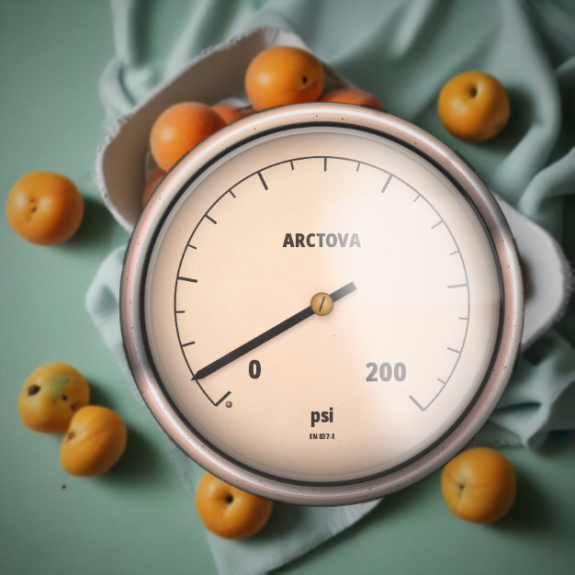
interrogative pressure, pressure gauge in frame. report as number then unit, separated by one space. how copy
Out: 10 psi
